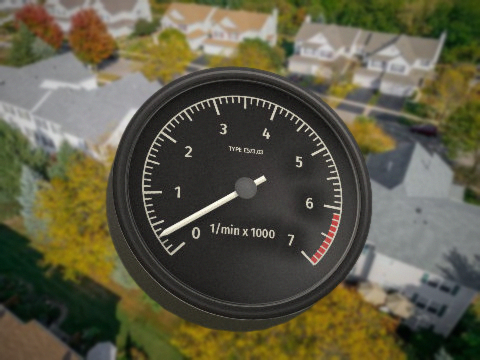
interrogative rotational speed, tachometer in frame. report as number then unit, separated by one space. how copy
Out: 300 rpm
